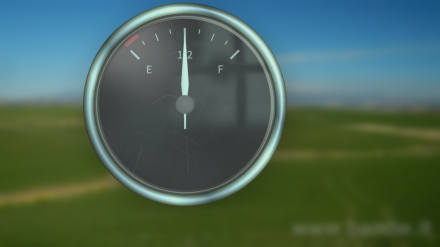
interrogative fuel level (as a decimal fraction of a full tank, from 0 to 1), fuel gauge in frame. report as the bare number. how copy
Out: 0.5
